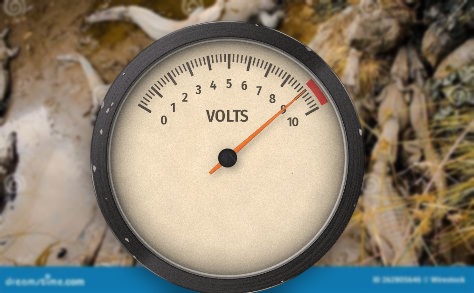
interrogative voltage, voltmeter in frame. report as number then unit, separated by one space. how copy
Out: 9 V
